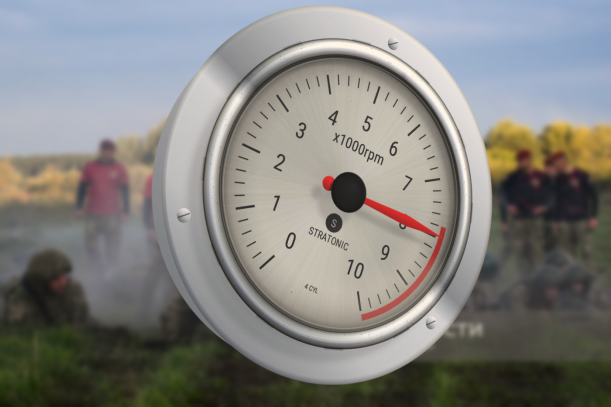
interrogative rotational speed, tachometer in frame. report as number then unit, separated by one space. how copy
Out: 8000 rpm
